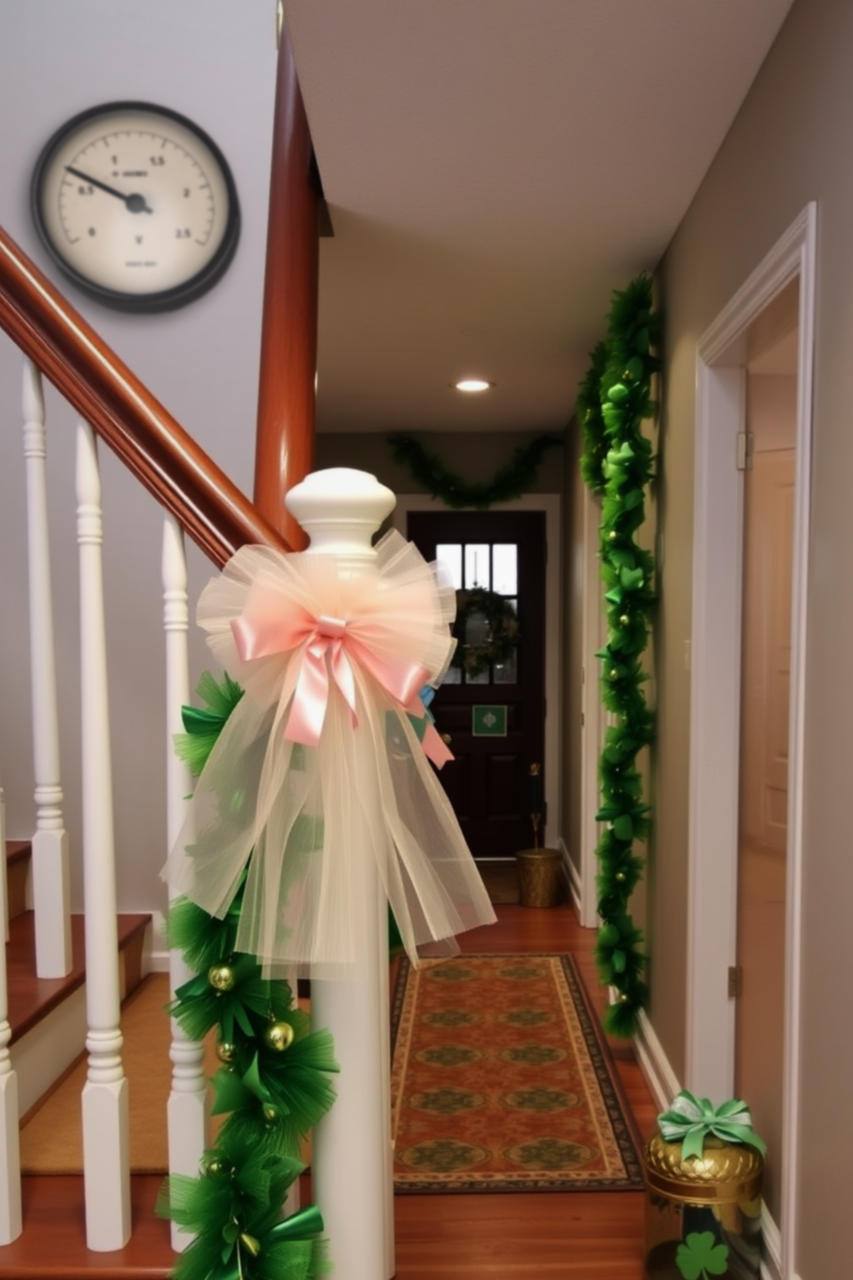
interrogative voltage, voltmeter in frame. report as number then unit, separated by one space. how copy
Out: 0.6 V
